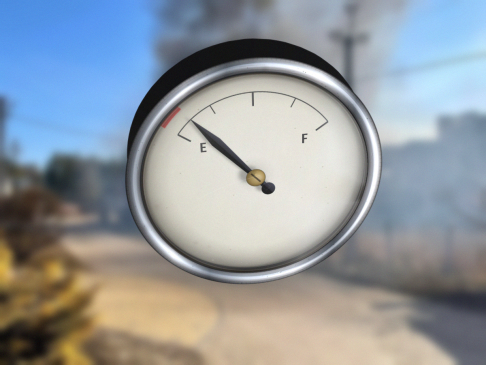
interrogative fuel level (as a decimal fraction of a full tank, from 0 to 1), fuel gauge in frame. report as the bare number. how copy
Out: 0.125
